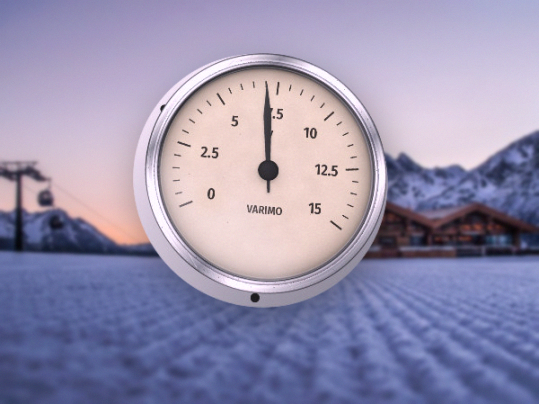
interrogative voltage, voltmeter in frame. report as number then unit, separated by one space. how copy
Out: 7 V
